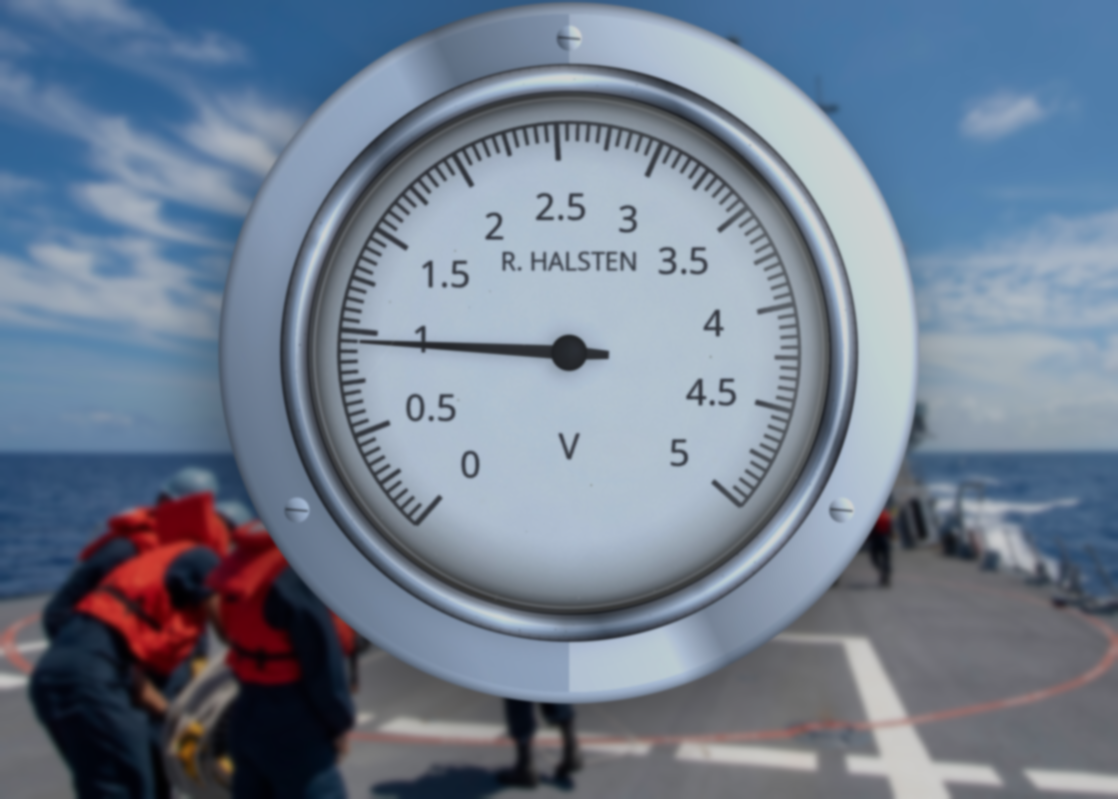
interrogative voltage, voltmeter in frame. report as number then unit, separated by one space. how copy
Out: 0.95 V
